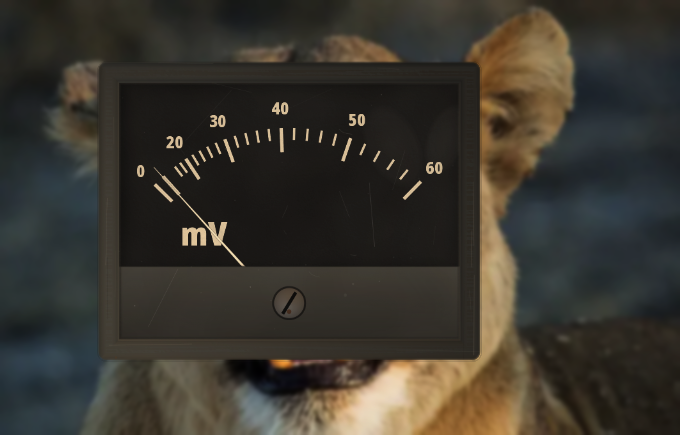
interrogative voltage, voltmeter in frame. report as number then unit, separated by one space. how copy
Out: 10 mV
